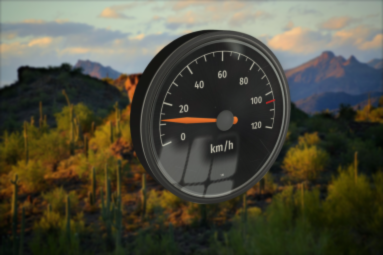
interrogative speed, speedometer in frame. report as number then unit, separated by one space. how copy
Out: 12.5 km/h
